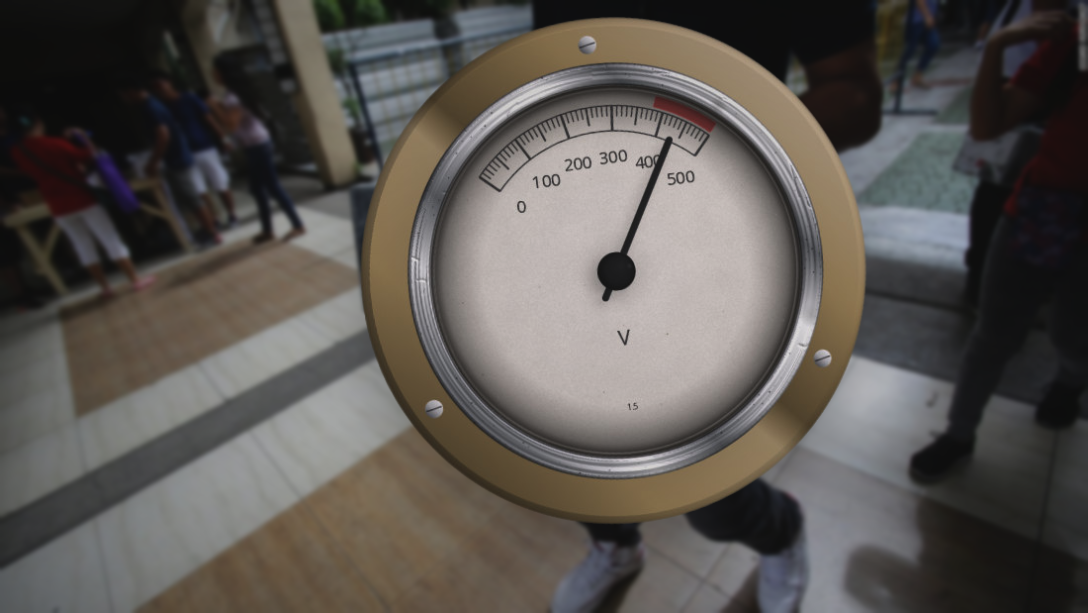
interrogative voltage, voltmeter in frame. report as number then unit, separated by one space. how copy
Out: 430 V
